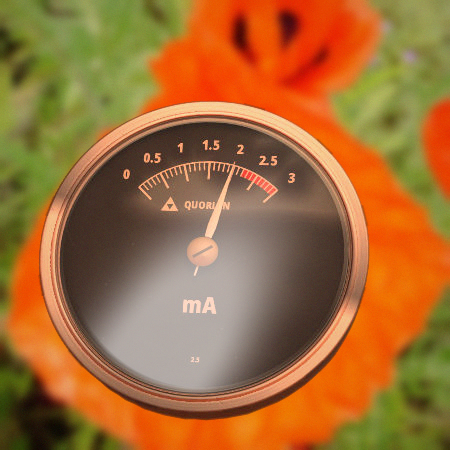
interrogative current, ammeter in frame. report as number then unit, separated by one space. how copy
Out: 2 mA
